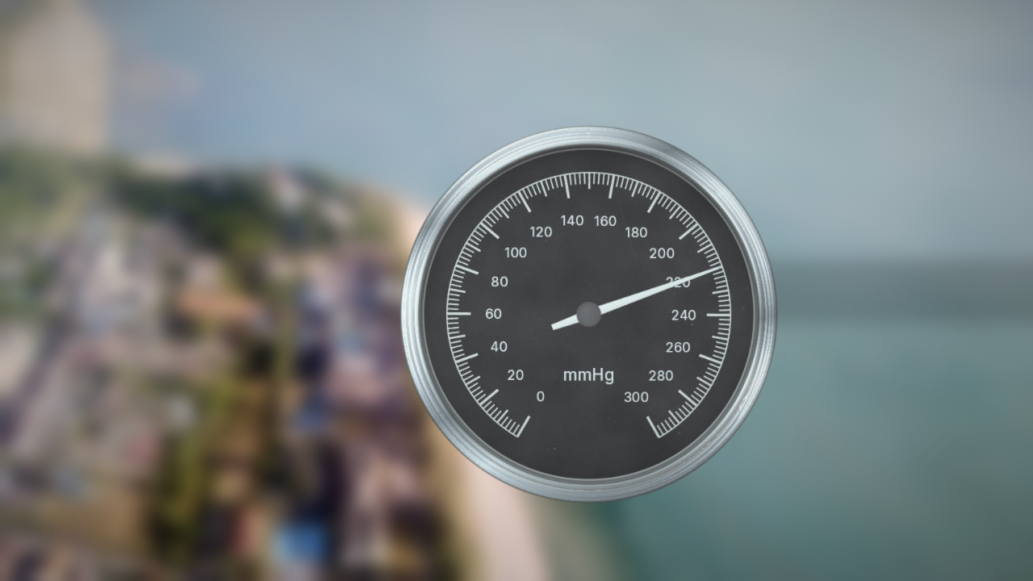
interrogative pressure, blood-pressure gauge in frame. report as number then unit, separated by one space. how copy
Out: 220 mmHg
